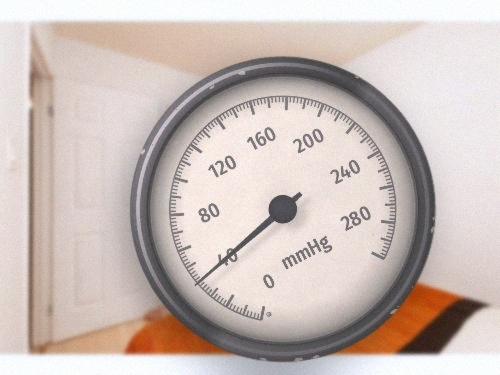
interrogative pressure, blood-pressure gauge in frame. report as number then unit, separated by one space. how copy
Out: 40 mmHg
